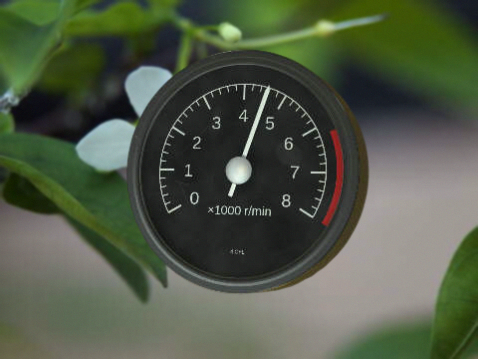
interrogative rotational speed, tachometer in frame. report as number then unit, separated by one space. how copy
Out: 4600 rpm
